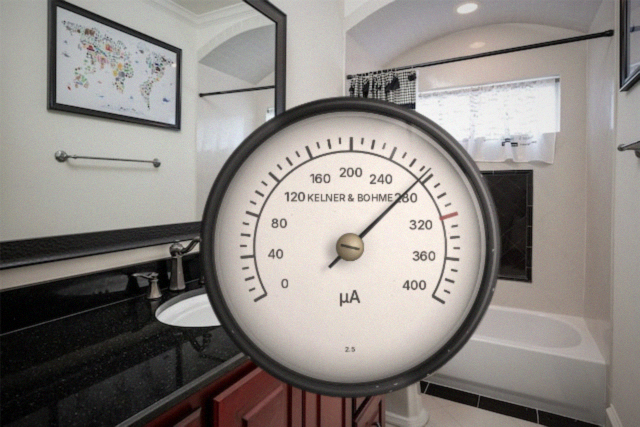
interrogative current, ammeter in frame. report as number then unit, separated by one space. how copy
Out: 275 µA
